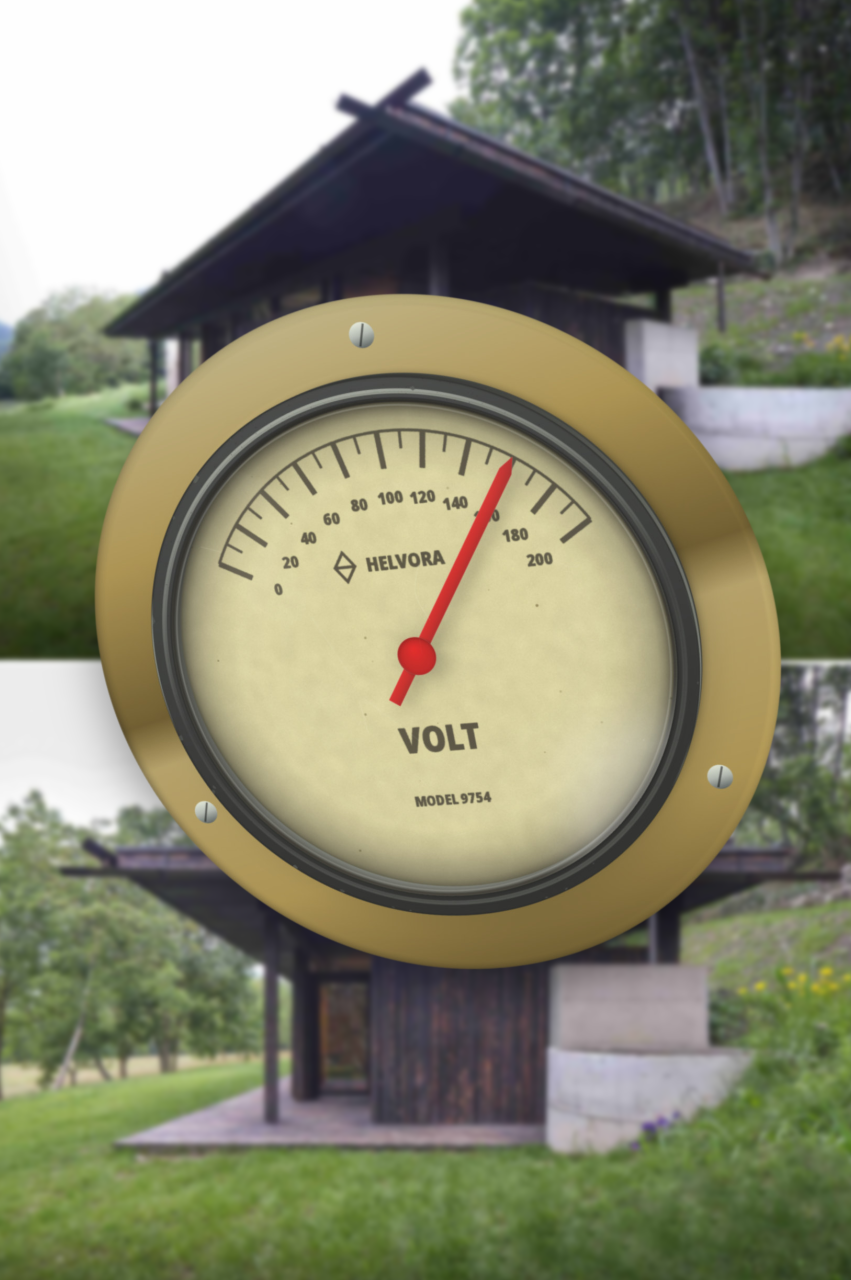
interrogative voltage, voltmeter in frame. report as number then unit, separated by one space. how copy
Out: 160 V
